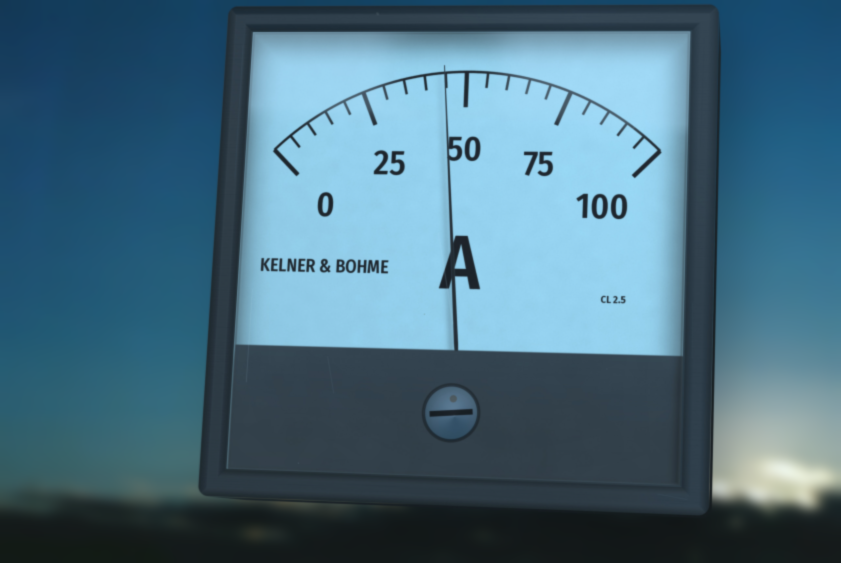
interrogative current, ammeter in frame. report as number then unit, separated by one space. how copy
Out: 45 A
